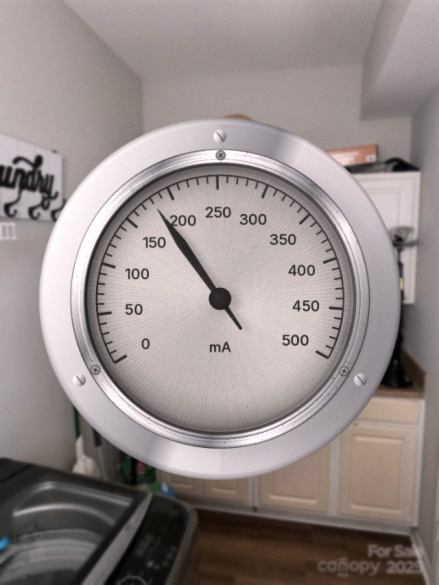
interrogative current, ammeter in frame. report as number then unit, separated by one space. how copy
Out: 180 mA
